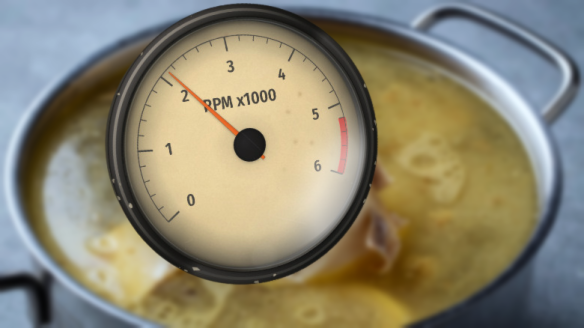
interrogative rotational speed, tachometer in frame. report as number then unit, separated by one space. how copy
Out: 2100 rpm
